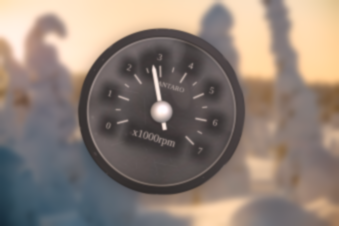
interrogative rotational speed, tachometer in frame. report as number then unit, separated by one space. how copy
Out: 2750 rpm
